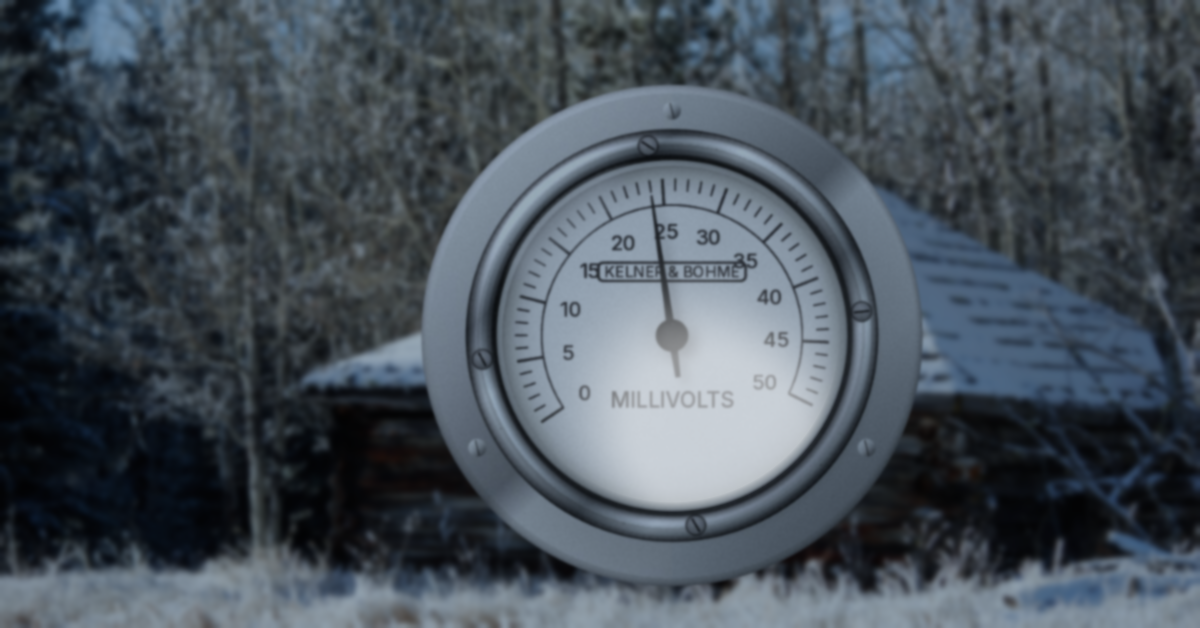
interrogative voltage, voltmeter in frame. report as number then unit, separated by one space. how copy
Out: 24 mV
